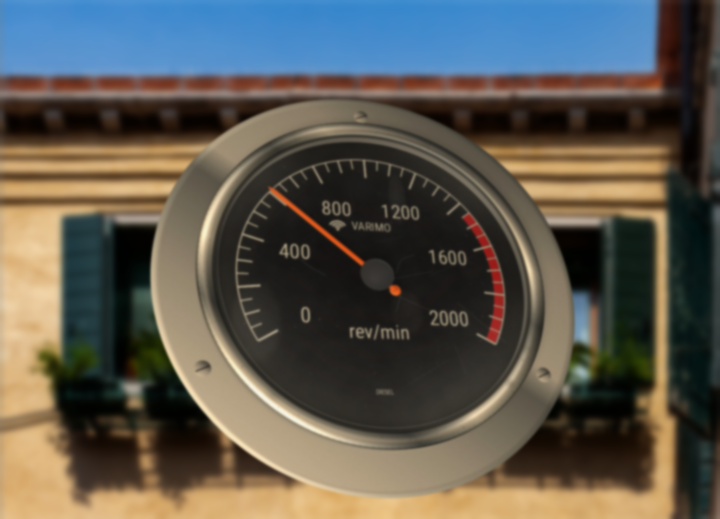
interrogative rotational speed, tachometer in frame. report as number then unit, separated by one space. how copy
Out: 600 rpm
